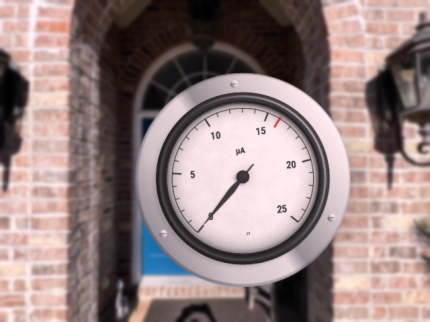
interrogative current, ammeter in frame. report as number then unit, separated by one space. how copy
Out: 0 µA
